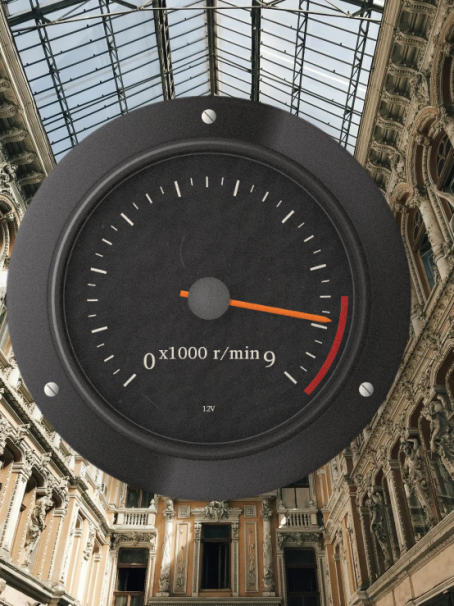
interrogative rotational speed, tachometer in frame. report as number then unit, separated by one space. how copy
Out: 7875 rpm
